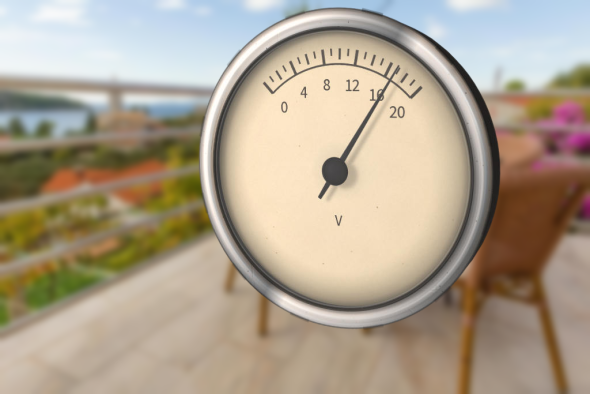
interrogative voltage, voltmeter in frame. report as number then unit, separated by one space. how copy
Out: 17 V
